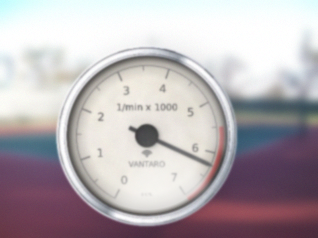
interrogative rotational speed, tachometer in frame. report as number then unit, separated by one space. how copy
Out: 6250 rpm
